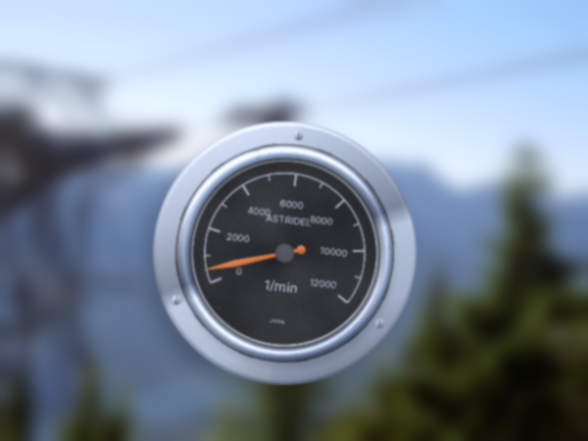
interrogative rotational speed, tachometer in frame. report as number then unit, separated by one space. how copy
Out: 500 rpm
